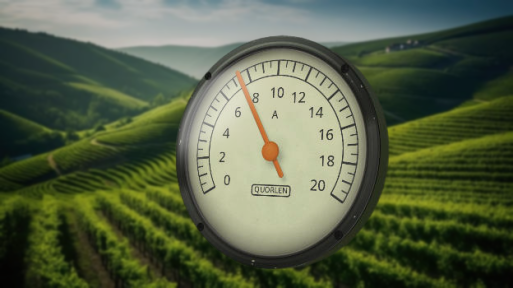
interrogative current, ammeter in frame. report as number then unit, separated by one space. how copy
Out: 7.5 A
